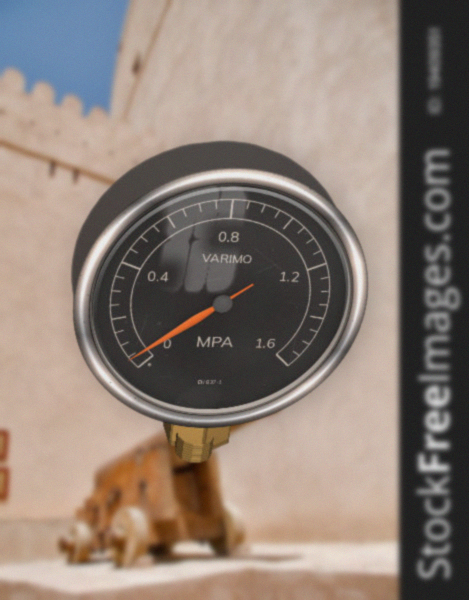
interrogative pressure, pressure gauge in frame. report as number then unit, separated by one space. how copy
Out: 0.05 MPa
